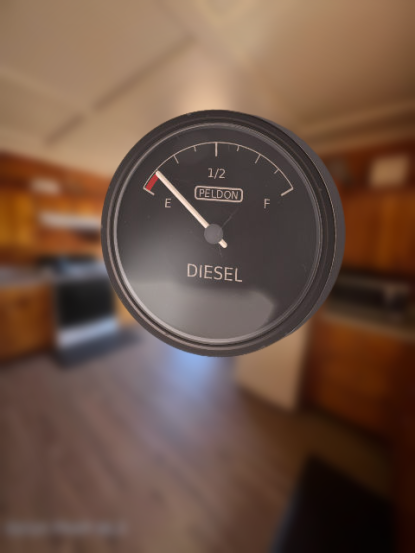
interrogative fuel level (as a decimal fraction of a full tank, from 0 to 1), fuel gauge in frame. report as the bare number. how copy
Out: 0.125
